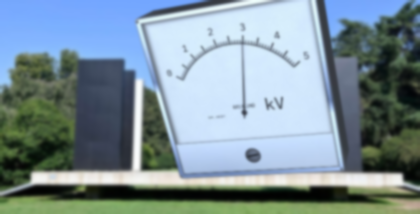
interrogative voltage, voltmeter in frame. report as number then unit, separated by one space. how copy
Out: 3 kV
